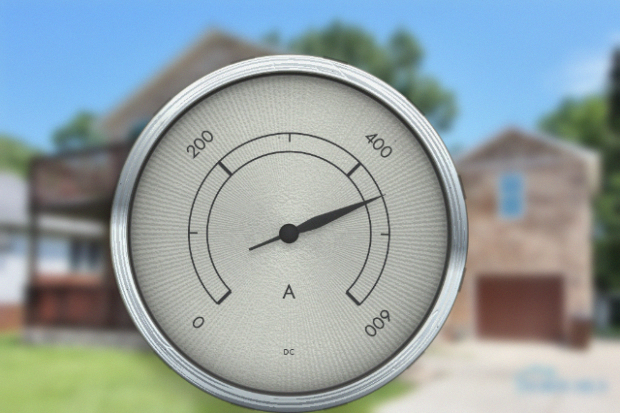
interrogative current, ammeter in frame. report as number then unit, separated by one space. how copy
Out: 450 A
